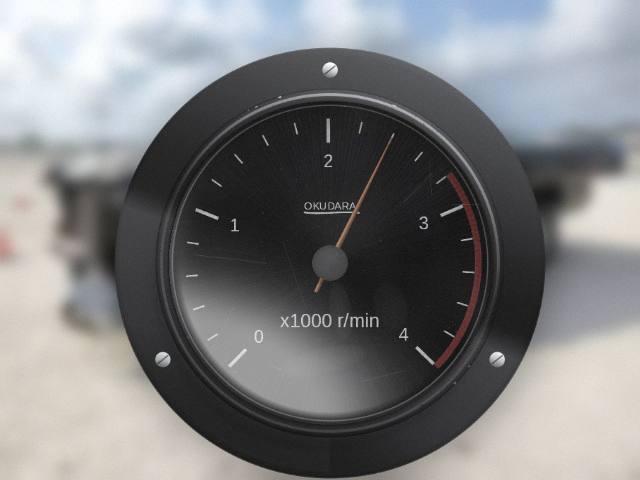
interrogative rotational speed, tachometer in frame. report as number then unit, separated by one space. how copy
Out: 2400 rpm
